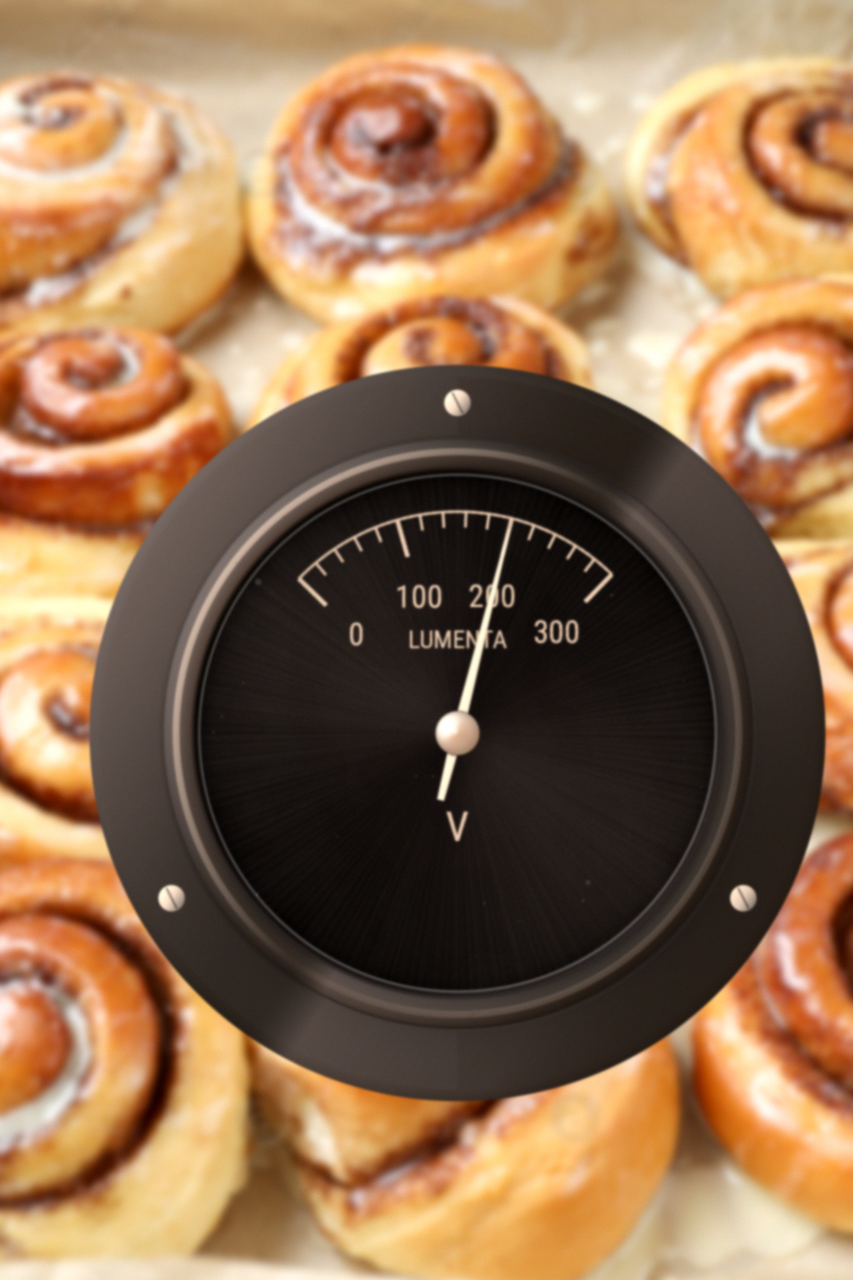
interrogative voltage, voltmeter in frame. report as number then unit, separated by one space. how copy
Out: 200 V
